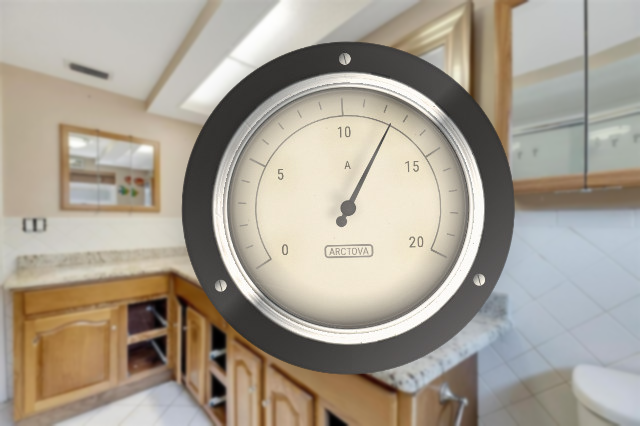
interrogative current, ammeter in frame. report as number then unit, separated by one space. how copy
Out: 12.5 A
